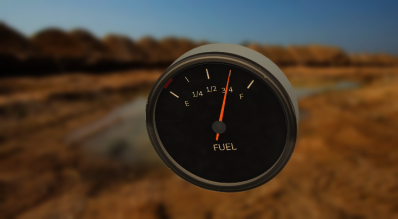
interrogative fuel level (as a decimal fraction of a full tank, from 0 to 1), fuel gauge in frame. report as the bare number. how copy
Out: 0.75
